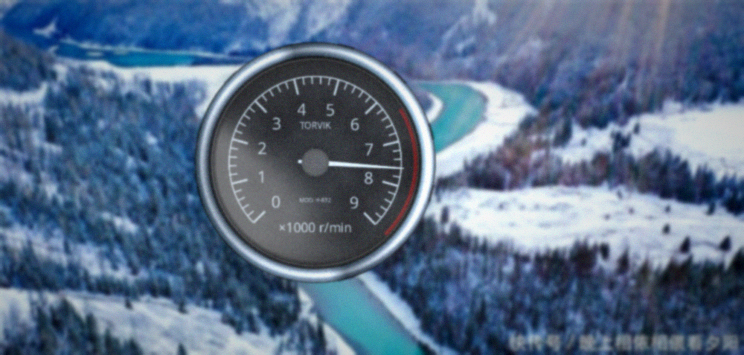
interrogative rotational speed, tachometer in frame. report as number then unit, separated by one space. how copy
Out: 7600 rpm
